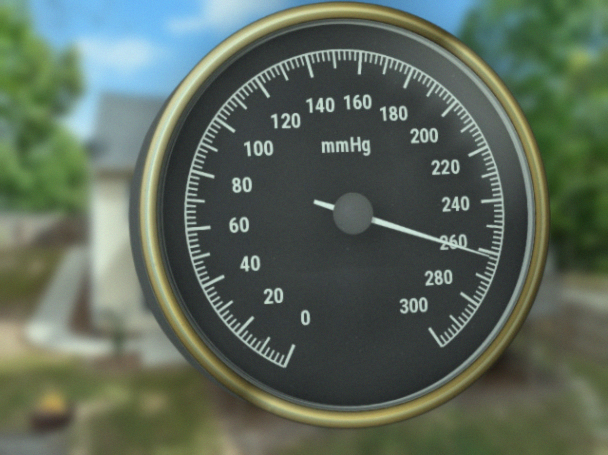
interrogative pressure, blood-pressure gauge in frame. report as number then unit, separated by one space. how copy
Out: 262 mmHg
